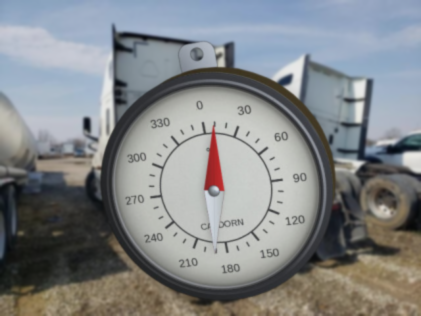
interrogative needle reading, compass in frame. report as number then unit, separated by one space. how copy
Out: 10 °
